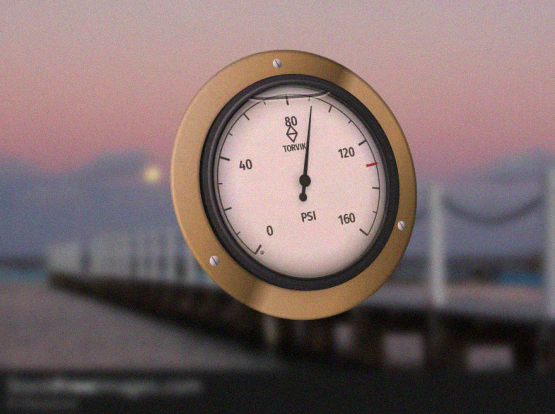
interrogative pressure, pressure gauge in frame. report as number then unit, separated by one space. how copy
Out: 90 psi
